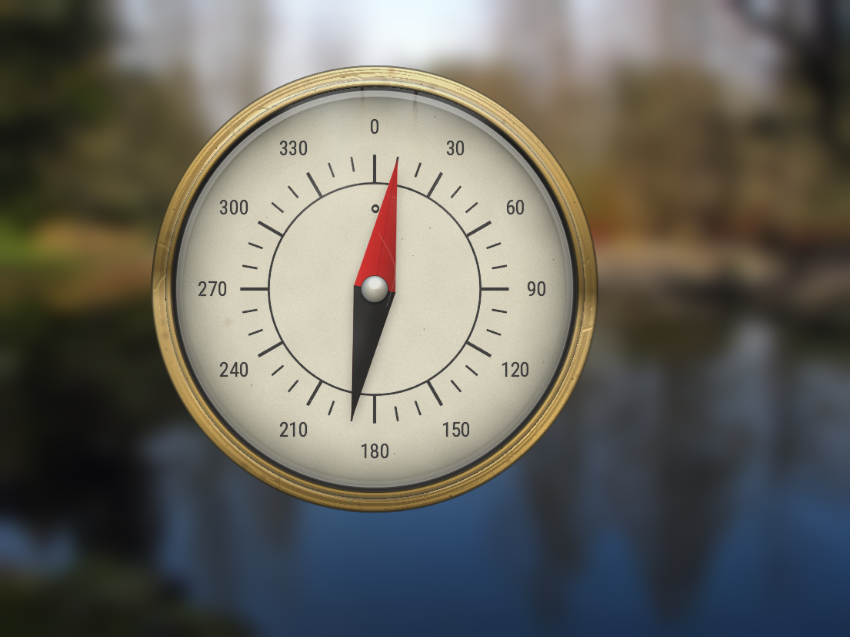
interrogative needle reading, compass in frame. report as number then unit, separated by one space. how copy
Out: 10 °
